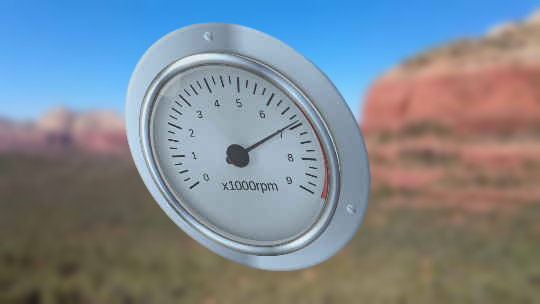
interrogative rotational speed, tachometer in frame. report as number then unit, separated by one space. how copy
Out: 6875 rpm
